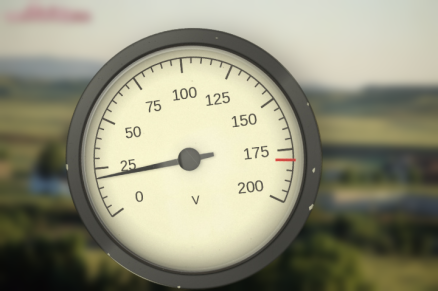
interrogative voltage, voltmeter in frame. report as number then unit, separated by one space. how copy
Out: 20 V
